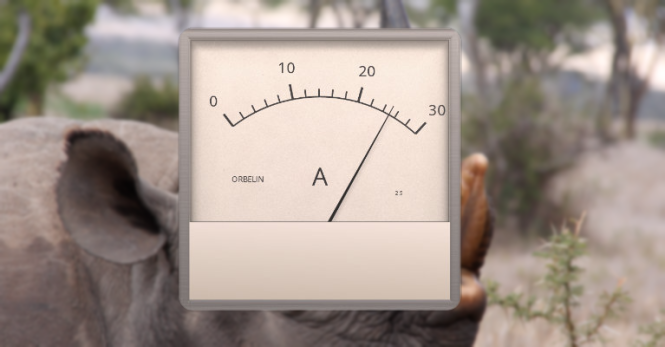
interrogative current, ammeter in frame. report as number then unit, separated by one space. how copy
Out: 25 A
